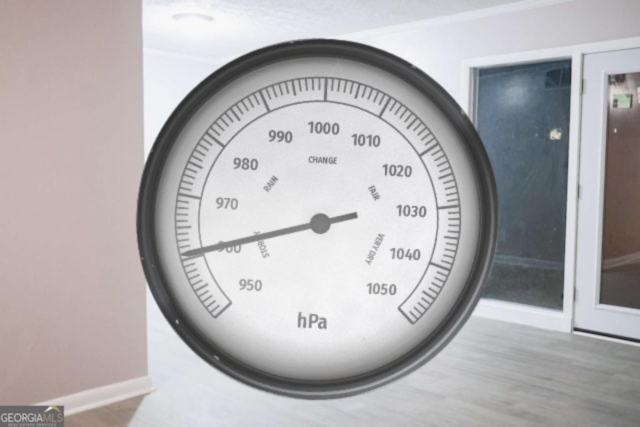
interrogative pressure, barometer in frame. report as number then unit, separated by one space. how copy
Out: 961 hPa
